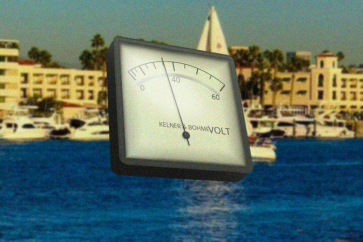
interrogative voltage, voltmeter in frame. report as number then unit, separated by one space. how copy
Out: 35 V
